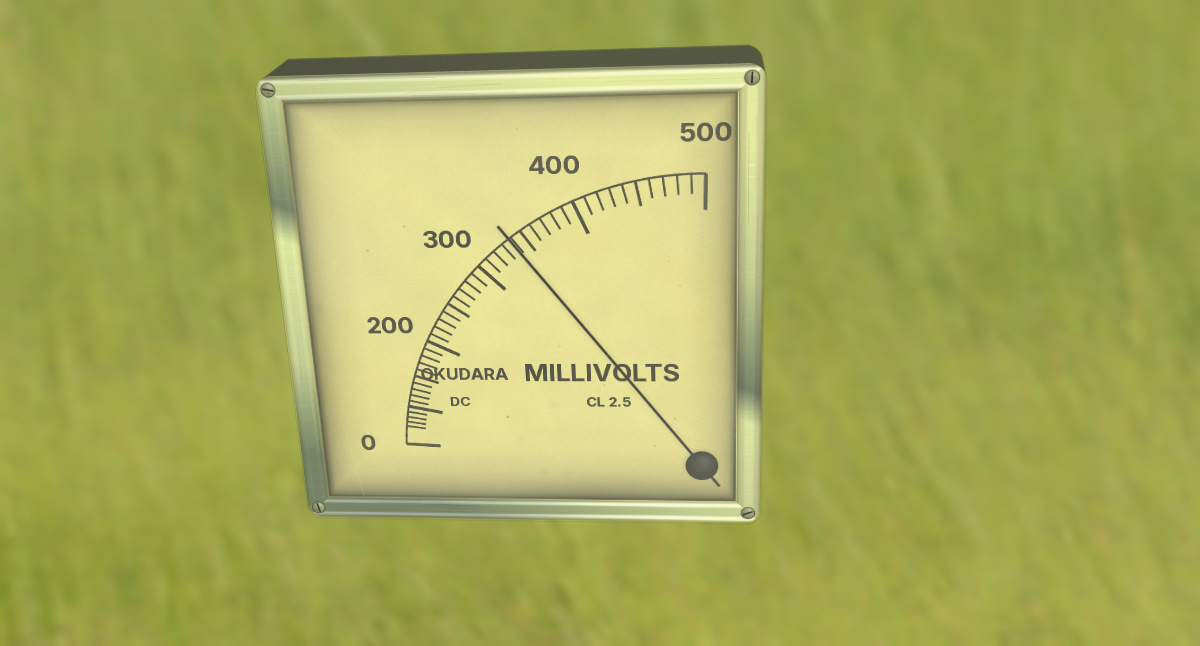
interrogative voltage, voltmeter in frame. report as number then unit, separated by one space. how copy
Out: 340 mV
